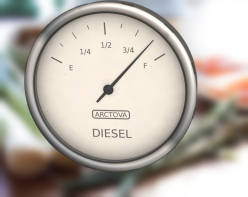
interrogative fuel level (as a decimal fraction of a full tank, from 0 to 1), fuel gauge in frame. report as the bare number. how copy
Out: 0.875
